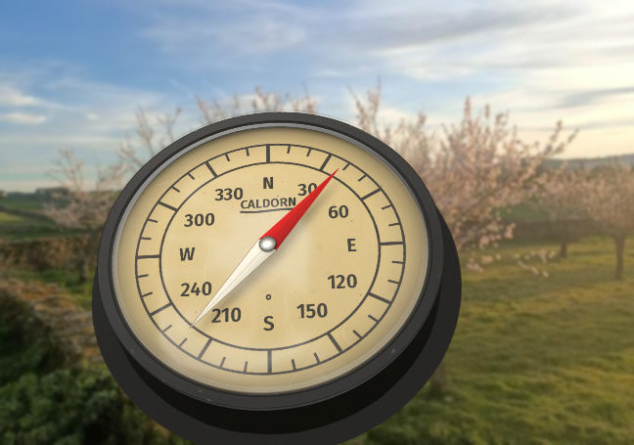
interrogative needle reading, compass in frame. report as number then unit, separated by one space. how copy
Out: 40 °
